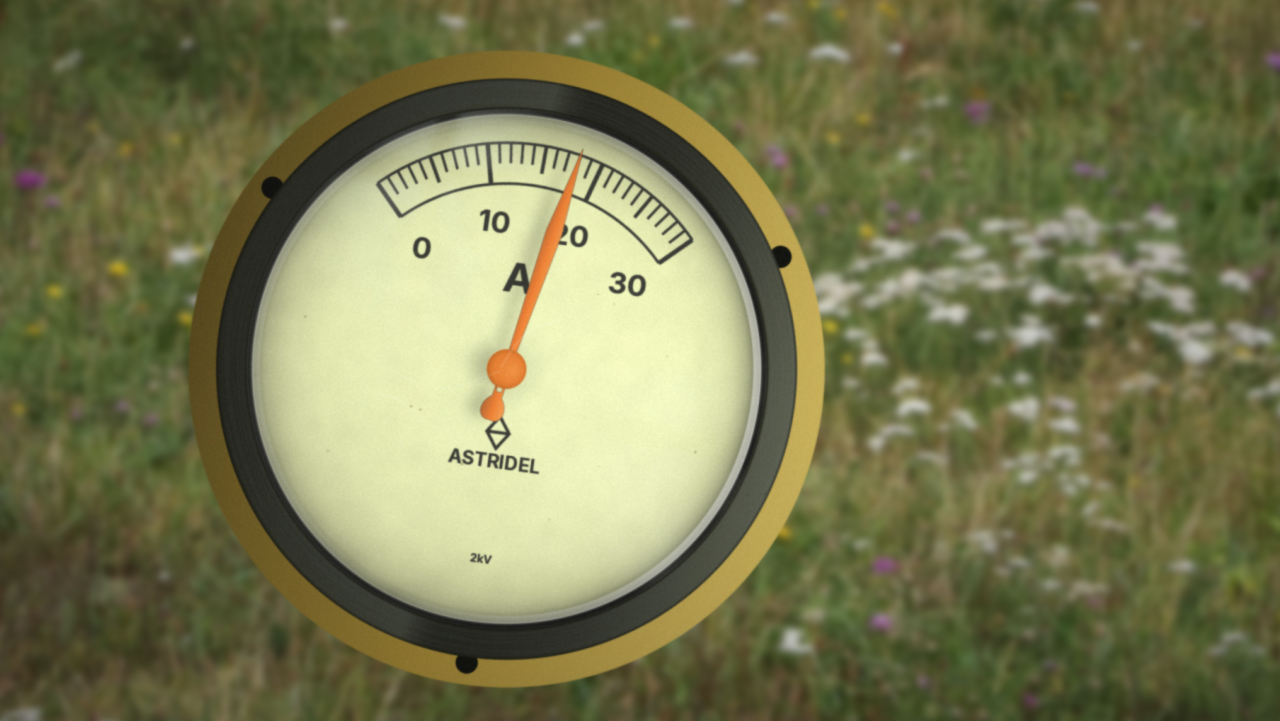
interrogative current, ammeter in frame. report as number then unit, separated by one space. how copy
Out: 18 A
